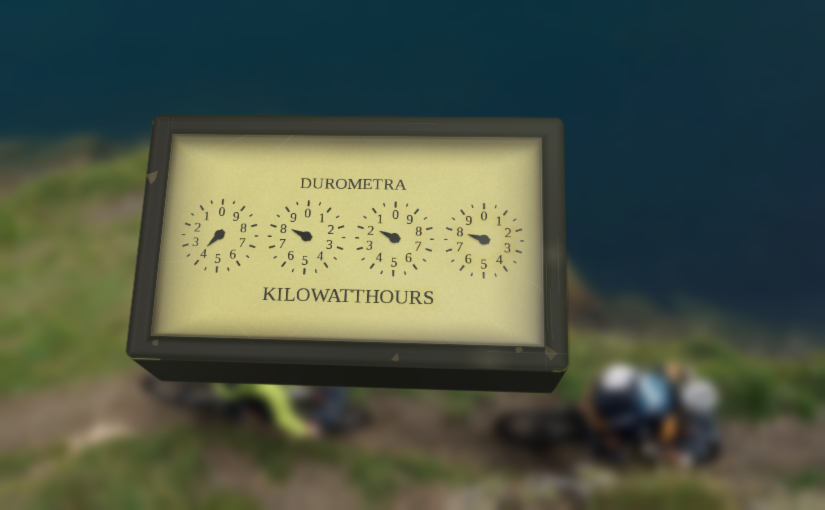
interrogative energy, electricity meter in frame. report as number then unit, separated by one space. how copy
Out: 3818 kWh
